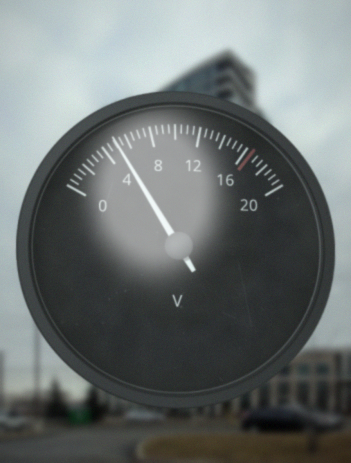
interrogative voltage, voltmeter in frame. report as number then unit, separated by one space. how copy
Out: 5 V
